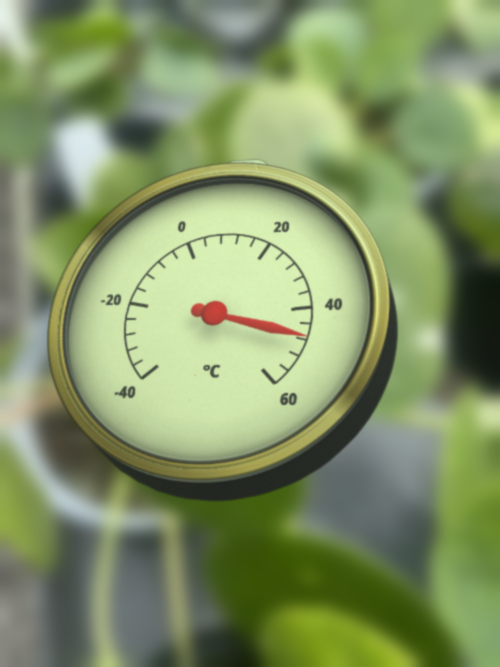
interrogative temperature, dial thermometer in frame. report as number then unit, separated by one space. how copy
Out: 48 °C
